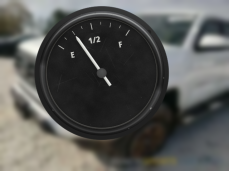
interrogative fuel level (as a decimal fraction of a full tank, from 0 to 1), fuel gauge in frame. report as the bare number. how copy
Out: 0.25
